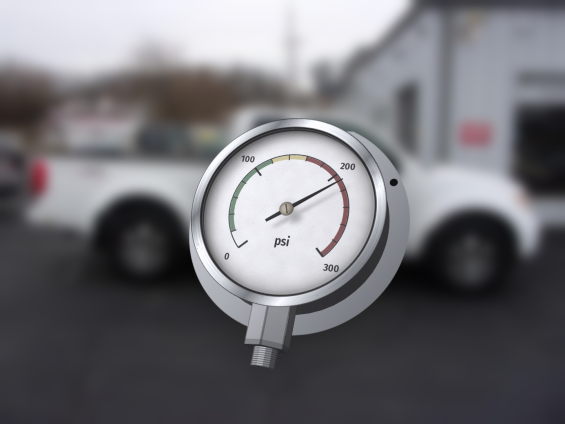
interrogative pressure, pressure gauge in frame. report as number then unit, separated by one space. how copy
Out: 210 psi
